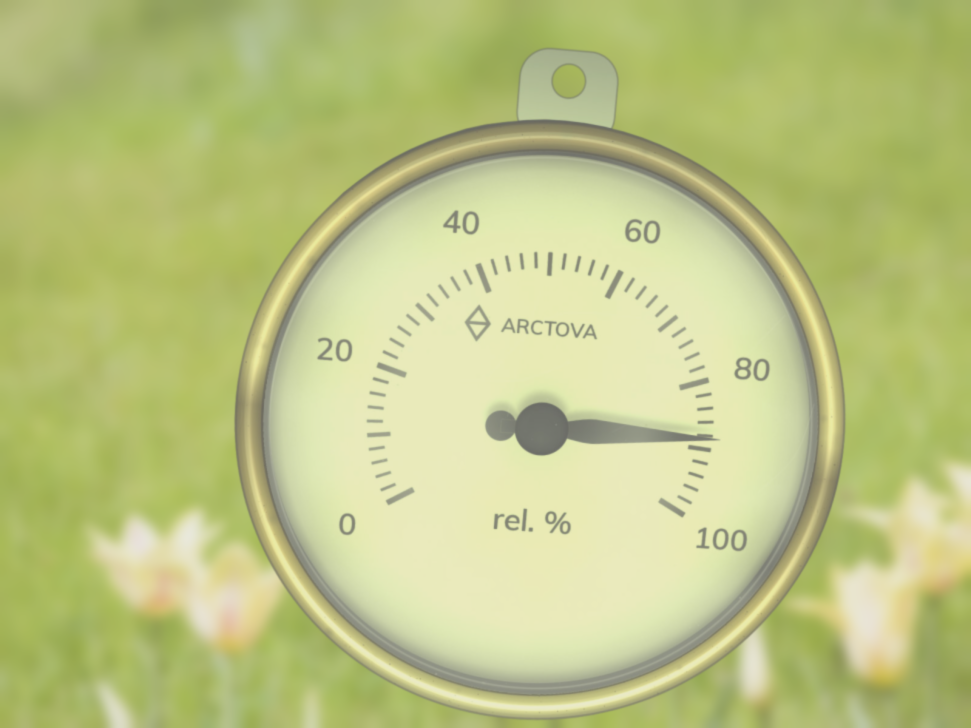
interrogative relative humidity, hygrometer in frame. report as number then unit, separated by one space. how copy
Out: 88 %
